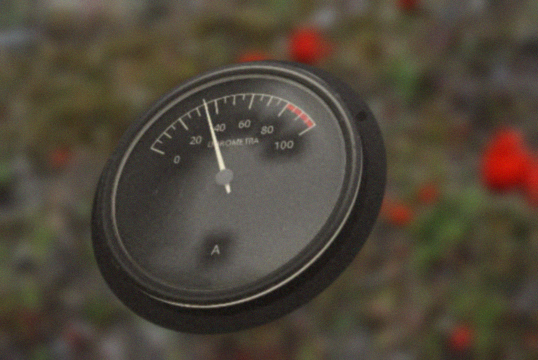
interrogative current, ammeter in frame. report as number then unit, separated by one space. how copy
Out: 35 A
